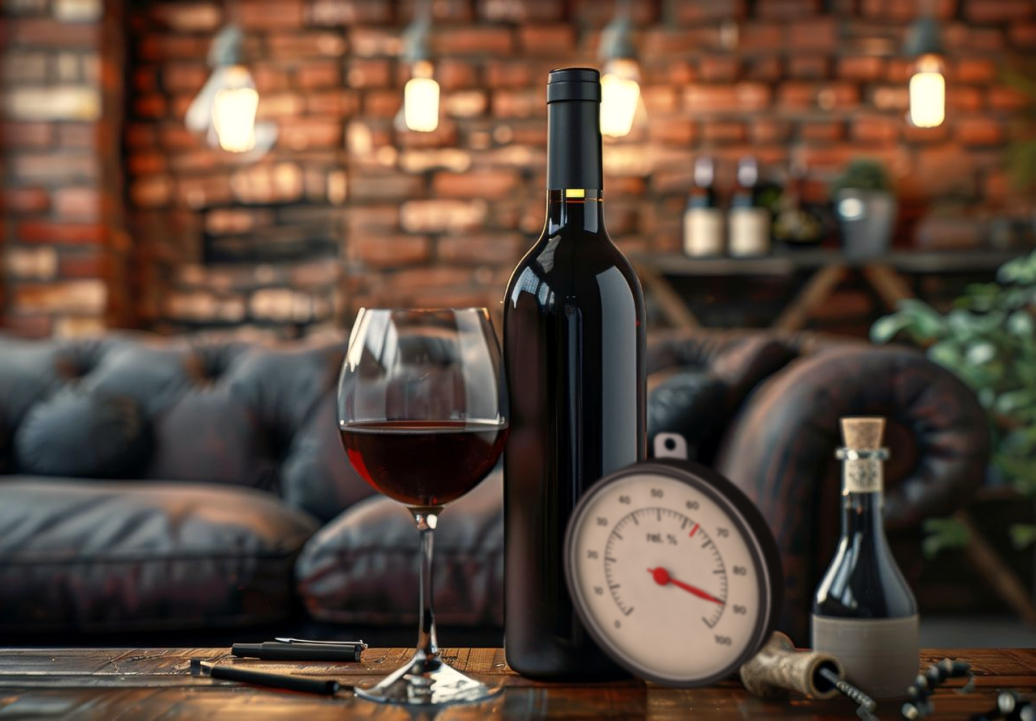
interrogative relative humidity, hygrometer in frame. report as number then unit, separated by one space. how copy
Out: 90 %
